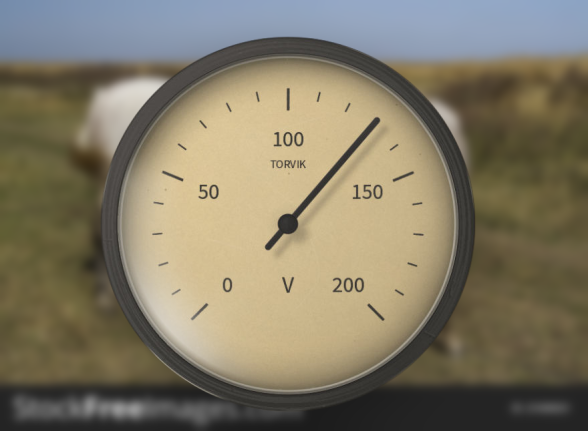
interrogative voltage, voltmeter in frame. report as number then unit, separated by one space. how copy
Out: 130 V
